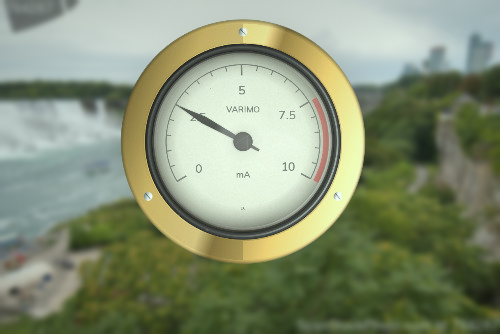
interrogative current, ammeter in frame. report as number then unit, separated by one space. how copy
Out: 2.5 mA
